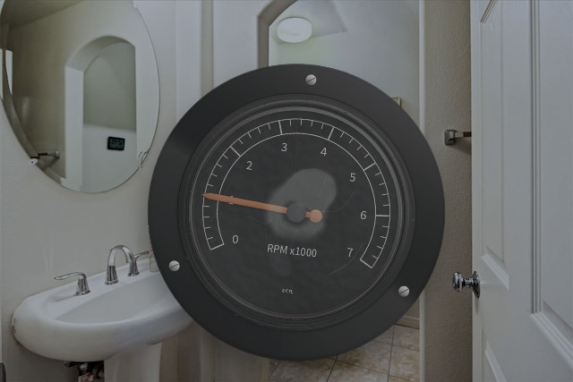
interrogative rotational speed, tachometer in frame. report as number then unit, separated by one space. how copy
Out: 1000 rpm
